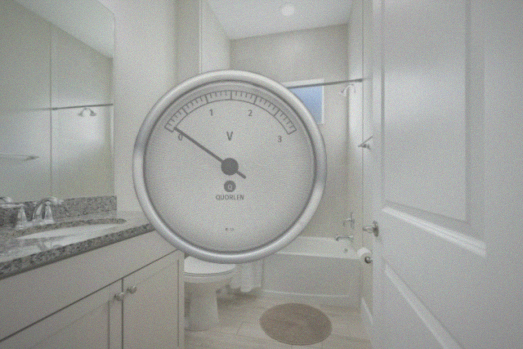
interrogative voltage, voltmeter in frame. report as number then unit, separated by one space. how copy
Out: 0.1 V
